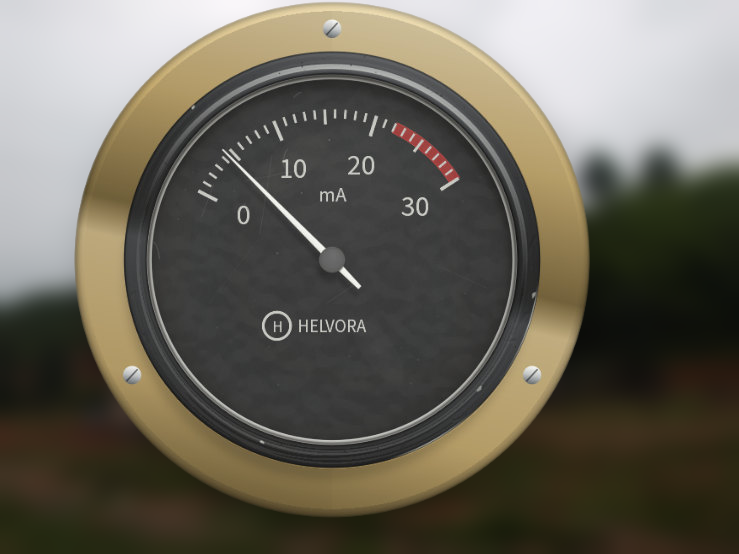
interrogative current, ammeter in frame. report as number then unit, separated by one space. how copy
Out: 4.5 mA
